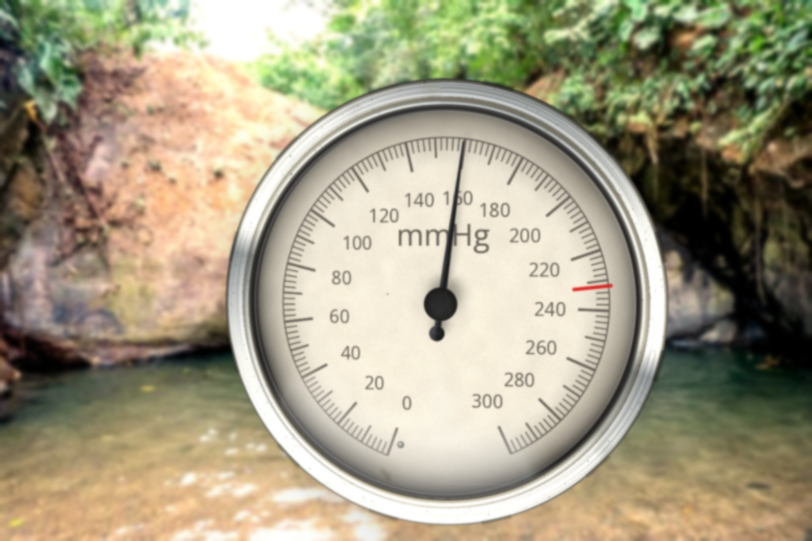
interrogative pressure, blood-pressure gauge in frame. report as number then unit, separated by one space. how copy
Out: 160 mmHg
